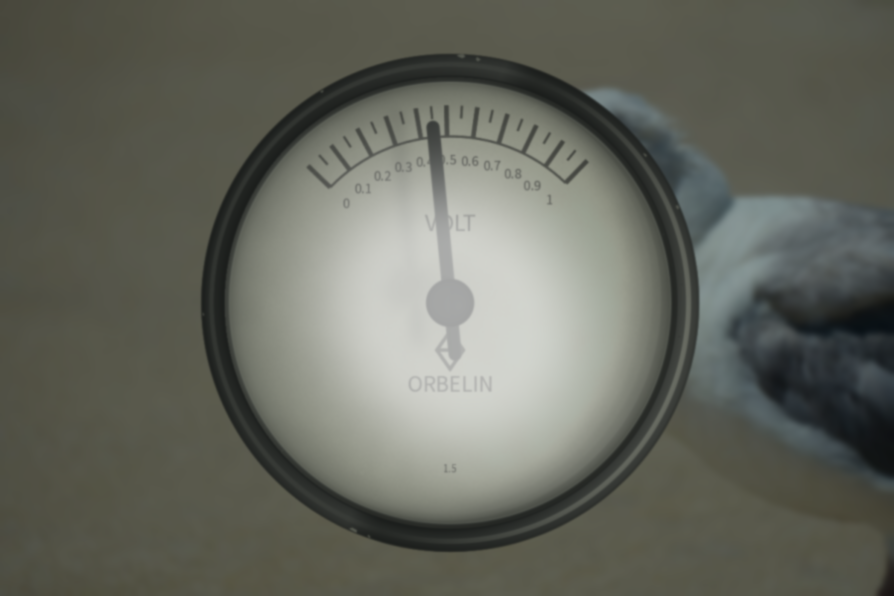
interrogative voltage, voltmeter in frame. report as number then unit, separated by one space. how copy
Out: 0.45 V
